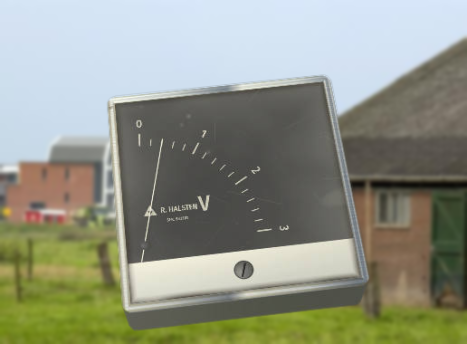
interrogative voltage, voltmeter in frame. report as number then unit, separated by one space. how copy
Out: 0.4 V
